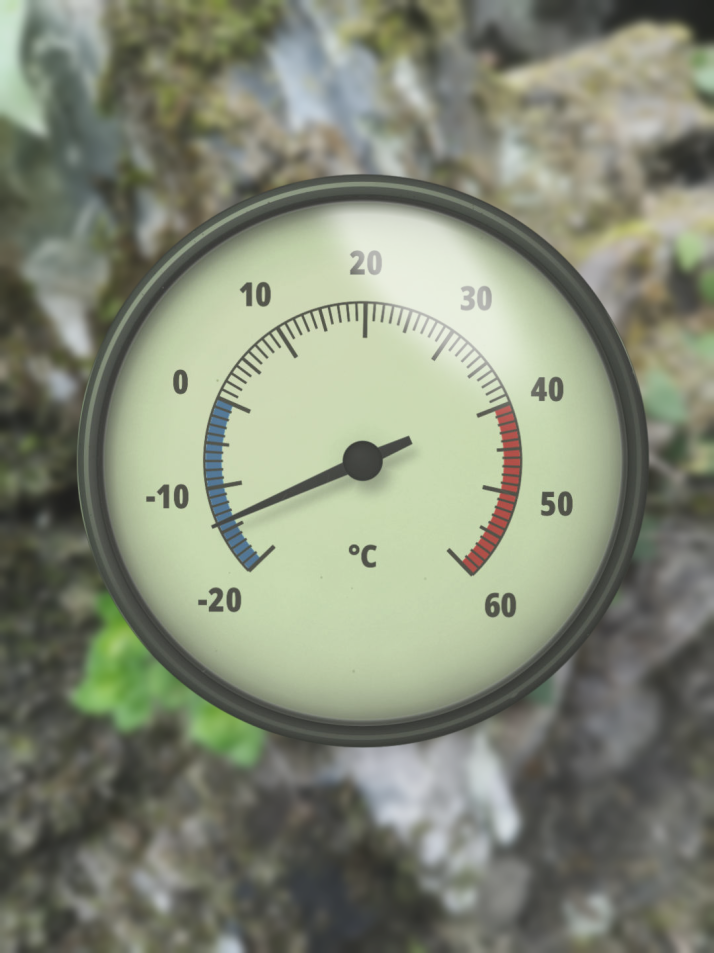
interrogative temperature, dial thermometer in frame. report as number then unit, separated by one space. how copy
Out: -14 °C
